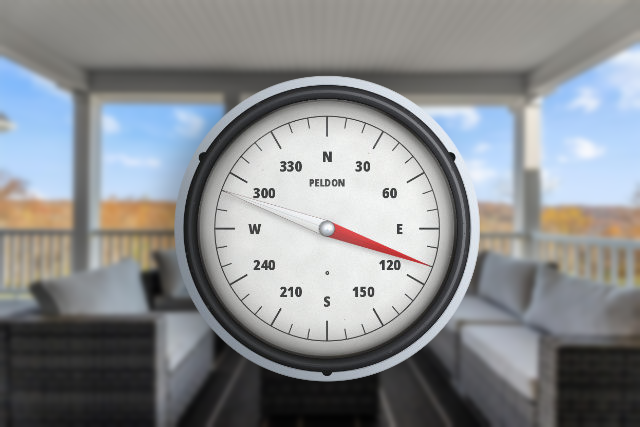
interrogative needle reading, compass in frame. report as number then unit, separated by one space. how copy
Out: 110 °
